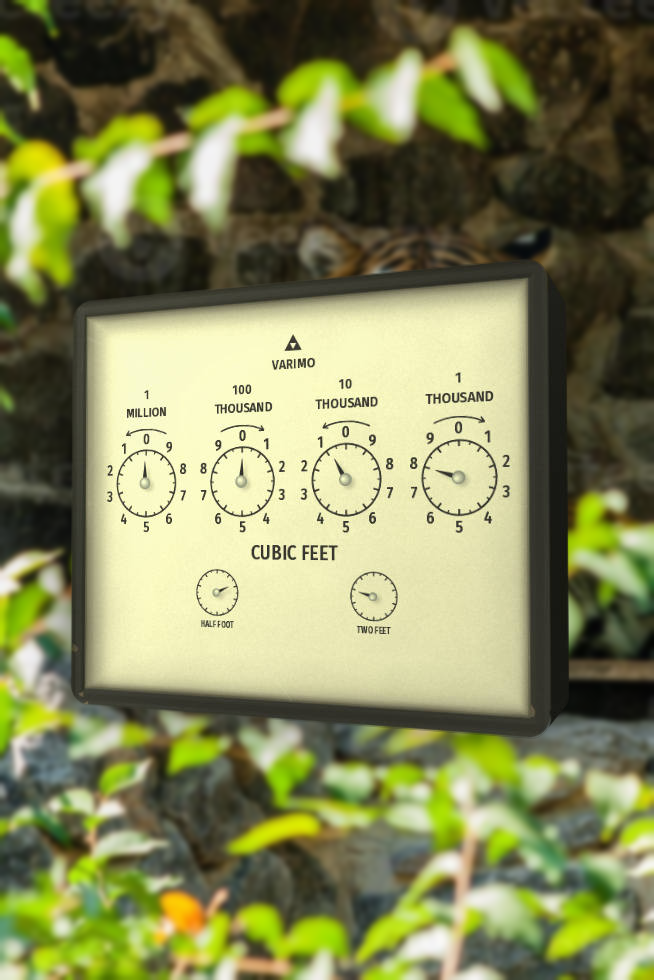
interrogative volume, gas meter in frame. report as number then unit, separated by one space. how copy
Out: 800 ft³
